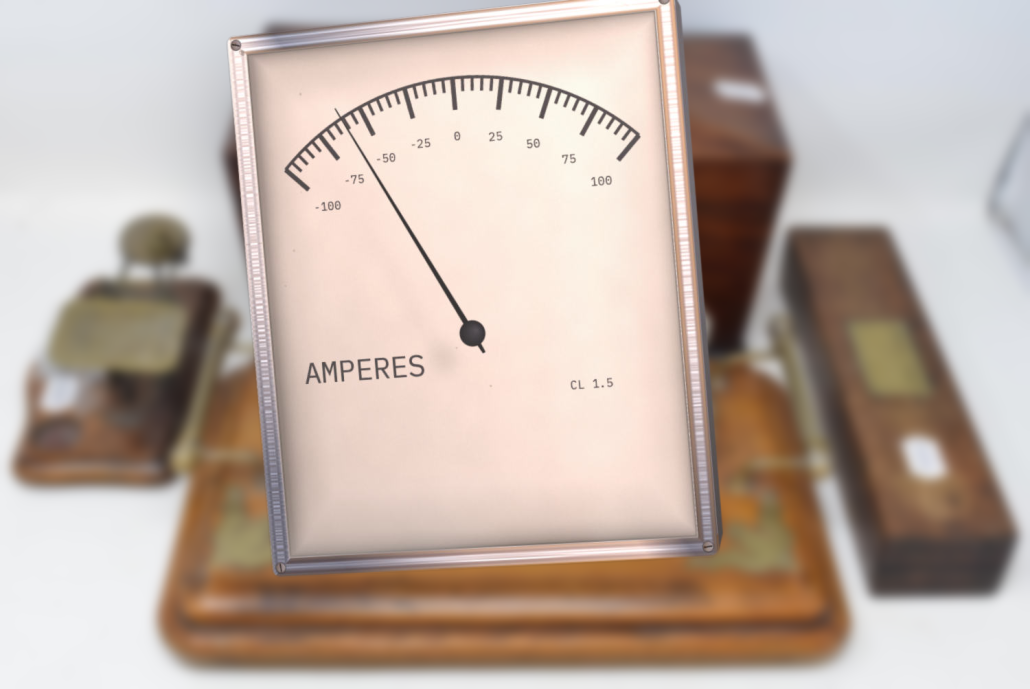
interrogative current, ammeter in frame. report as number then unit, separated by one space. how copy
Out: -60 A
